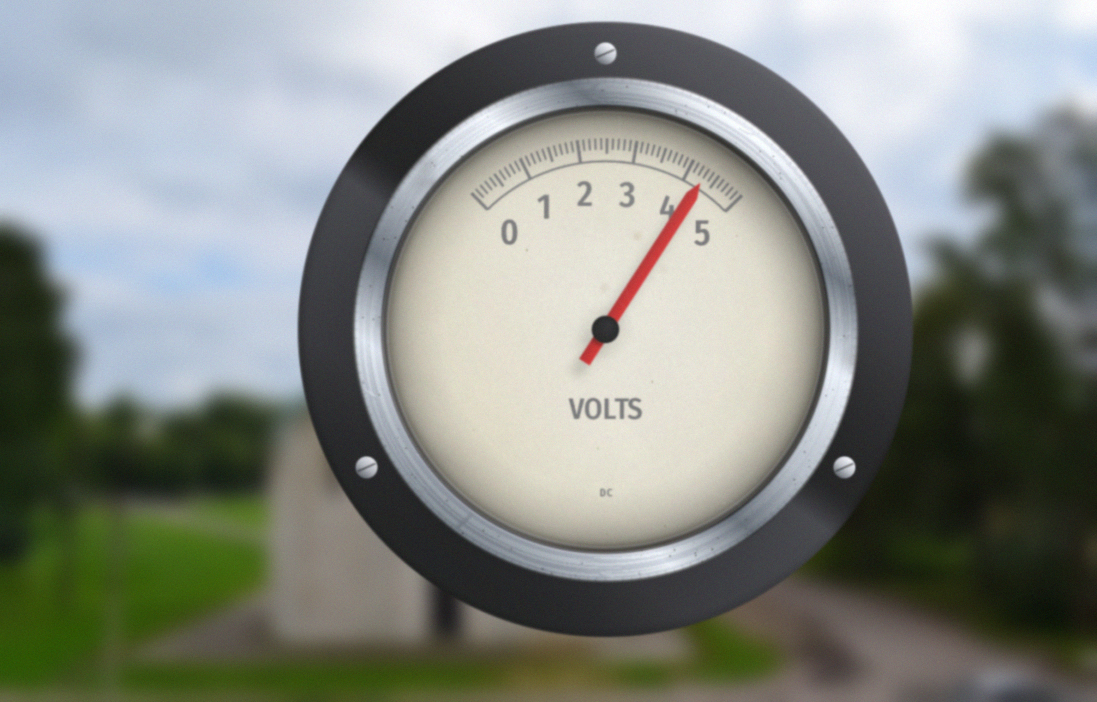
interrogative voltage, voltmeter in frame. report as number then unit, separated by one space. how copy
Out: 4.3 V
